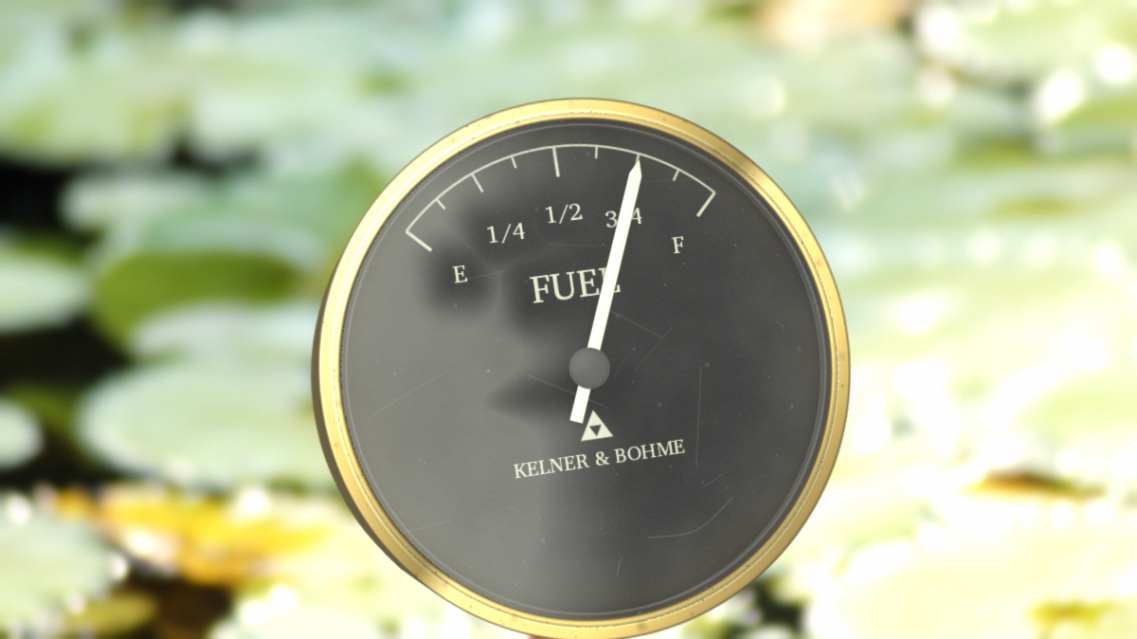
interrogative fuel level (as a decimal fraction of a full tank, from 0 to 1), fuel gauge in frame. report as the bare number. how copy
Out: 0.75
